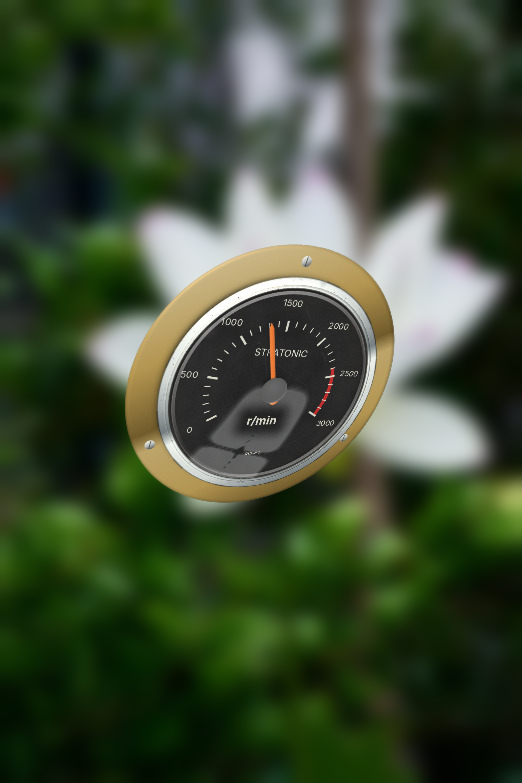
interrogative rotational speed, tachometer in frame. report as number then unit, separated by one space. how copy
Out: 1300 rpm
